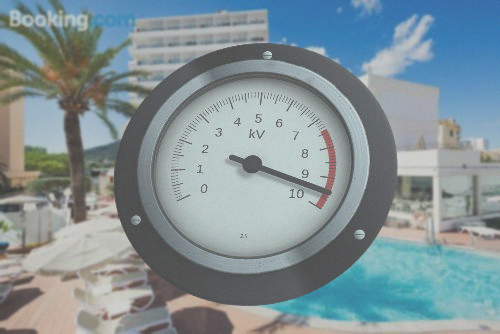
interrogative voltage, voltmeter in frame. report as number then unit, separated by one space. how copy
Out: 9.5 kV
